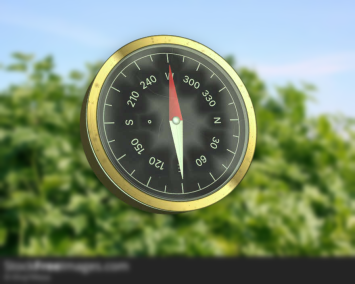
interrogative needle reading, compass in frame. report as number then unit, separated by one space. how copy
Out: 270 °
